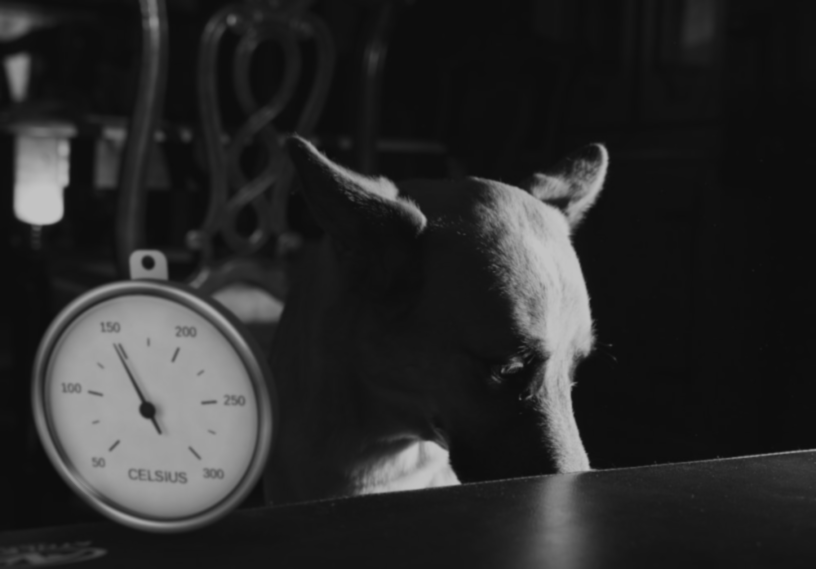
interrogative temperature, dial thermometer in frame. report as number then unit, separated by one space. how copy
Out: 150 °C
